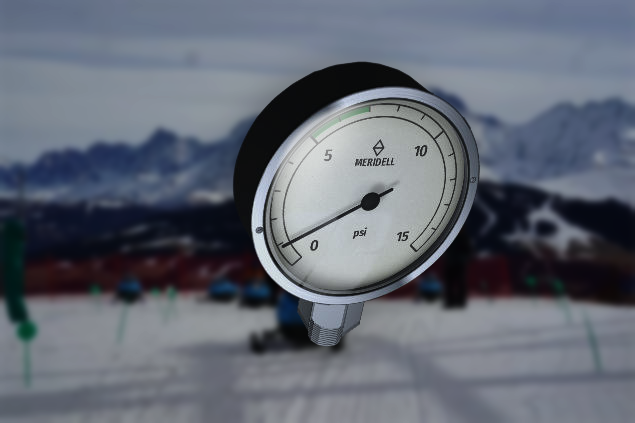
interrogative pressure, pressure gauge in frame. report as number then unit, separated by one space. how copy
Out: 1 psi
